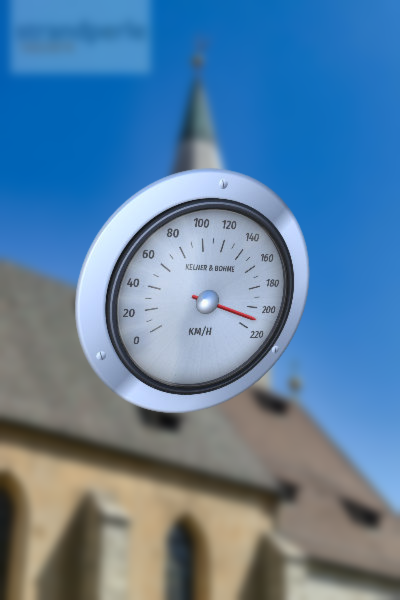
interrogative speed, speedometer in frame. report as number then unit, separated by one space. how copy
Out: 210 km/h
